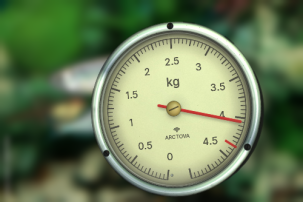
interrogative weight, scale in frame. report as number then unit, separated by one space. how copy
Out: 4.05 kg
